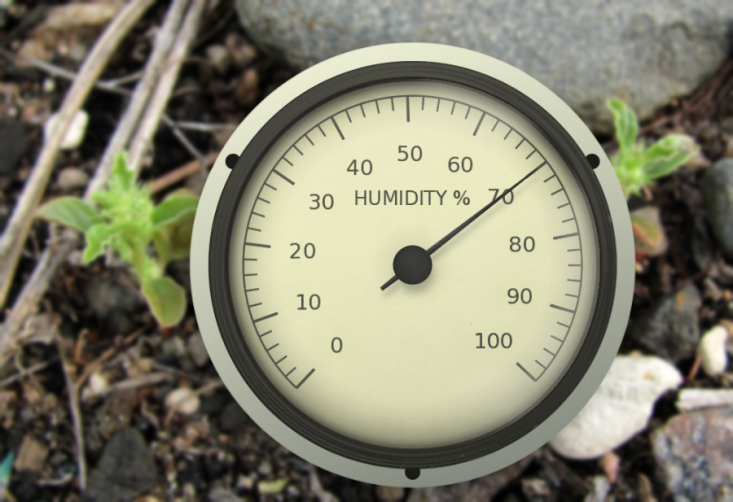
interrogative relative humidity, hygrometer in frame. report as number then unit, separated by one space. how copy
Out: 70 %
